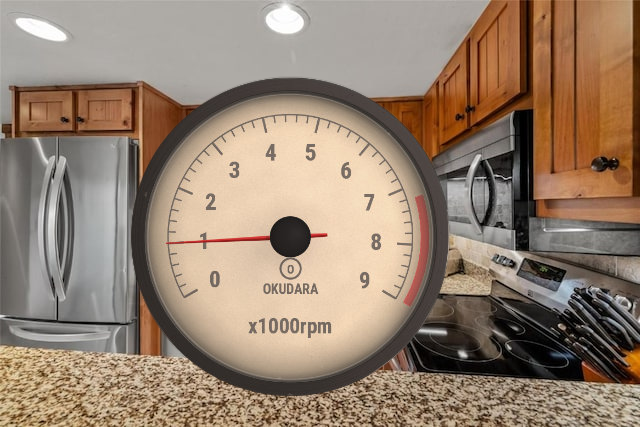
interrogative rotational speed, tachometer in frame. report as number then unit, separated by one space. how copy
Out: 1000 rpm
